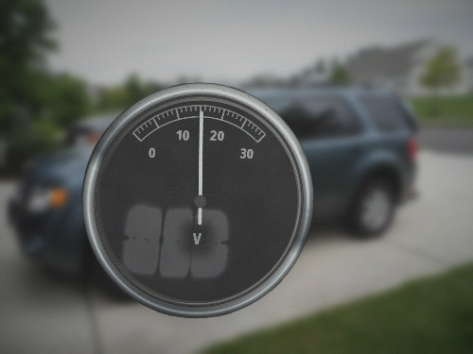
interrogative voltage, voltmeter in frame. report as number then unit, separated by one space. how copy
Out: 15 V
